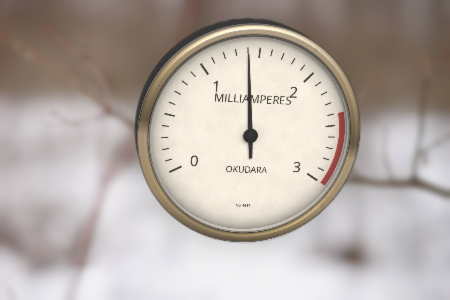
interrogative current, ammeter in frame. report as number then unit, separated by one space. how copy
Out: 1.4 mA
